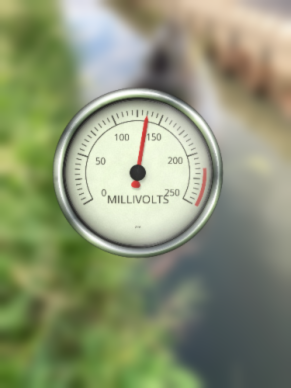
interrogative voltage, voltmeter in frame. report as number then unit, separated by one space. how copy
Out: 135 mV
